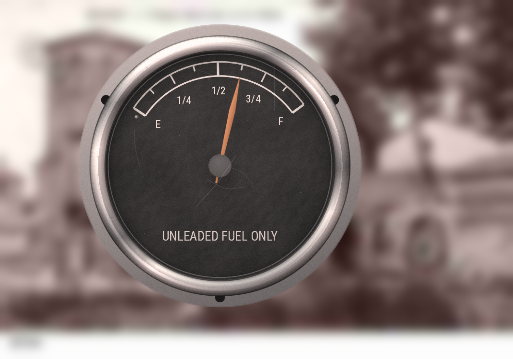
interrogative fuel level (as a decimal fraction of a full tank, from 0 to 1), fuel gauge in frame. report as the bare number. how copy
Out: 0.625
